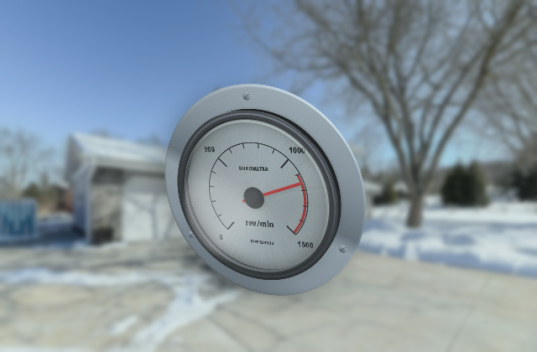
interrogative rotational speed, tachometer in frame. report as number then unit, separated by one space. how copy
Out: 1150 rpm
